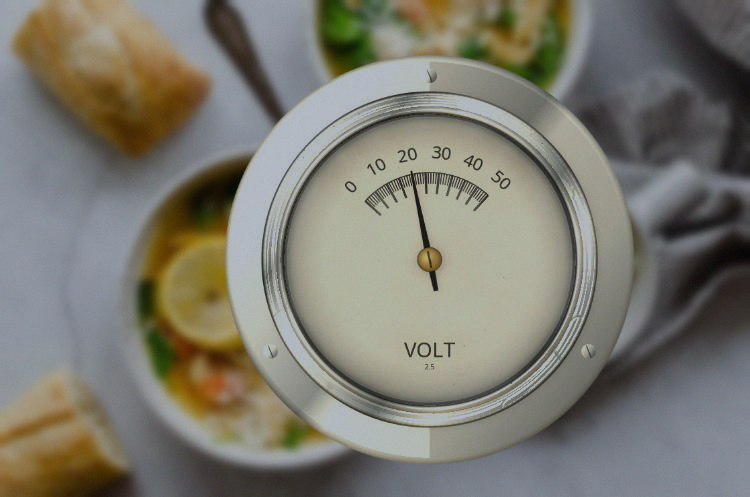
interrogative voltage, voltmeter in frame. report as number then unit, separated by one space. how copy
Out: 20 V
